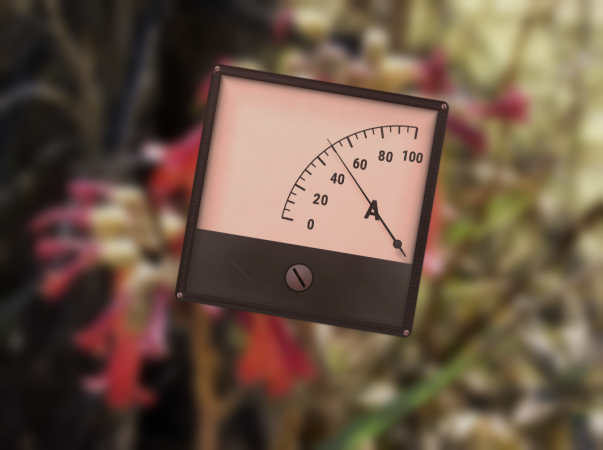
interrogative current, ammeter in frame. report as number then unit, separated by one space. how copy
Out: 50 A
